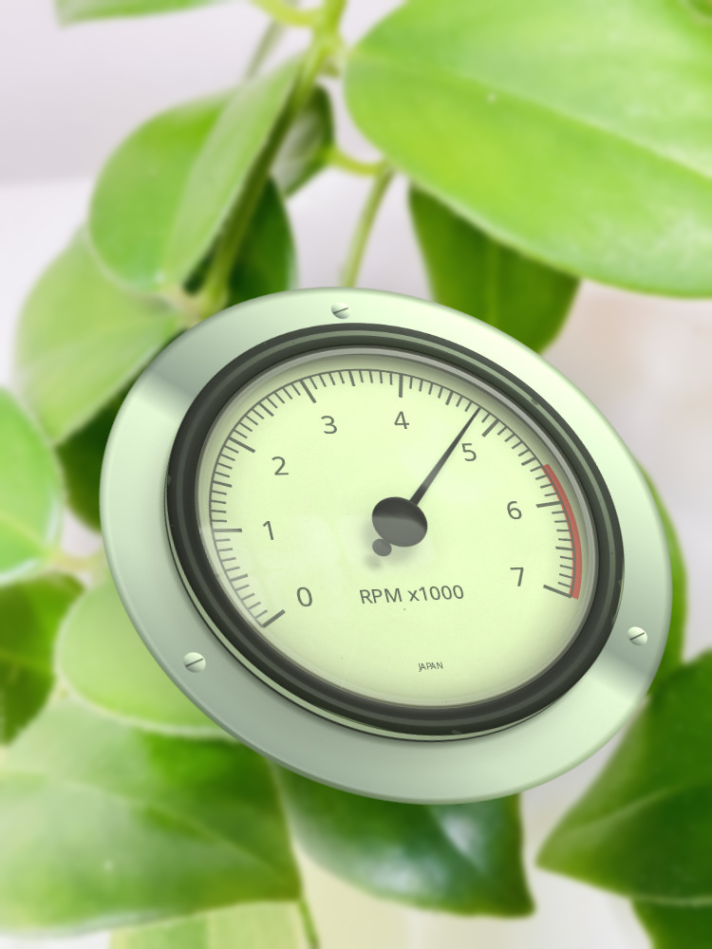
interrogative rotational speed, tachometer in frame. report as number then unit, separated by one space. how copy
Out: 4800 rpm
